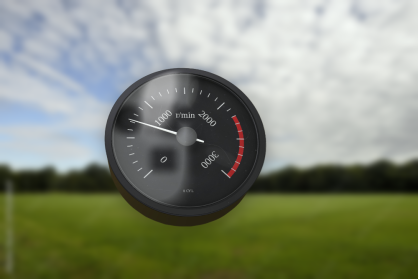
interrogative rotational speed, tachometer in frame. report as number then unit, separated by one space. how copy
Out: 700 rpm
